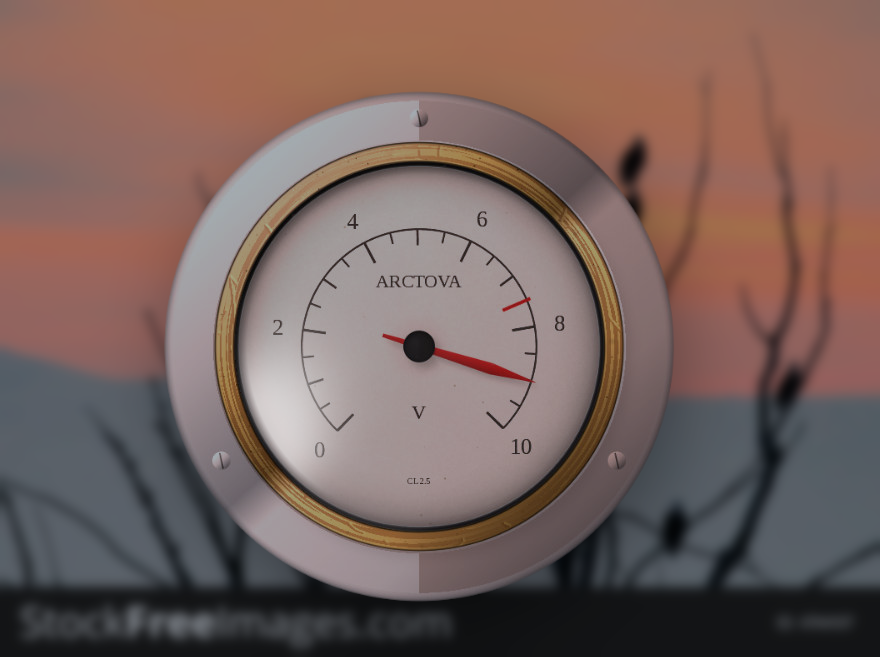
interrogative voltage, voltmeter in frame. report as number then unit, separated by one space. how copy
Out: 9 V
